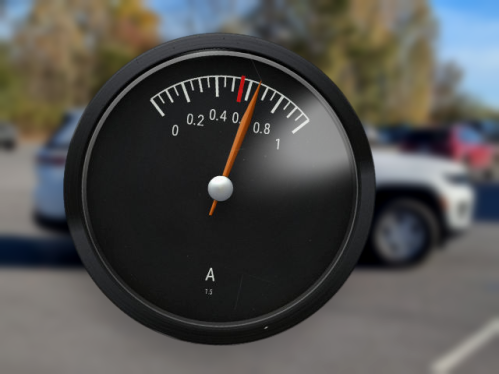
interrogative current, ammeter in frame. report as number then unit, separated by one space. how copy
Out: 0.65 A
